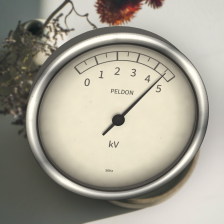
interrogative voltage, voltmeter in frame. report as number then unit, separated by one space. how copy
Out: 4.5 kV
